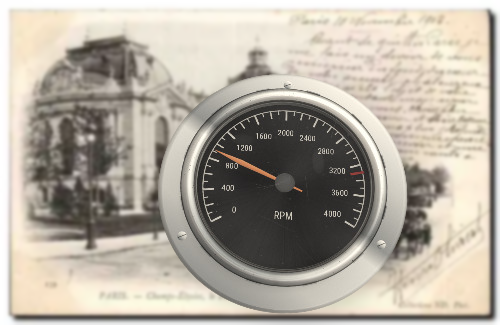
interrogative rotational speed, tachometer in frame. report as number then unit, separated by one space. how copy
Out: 900 rpm
